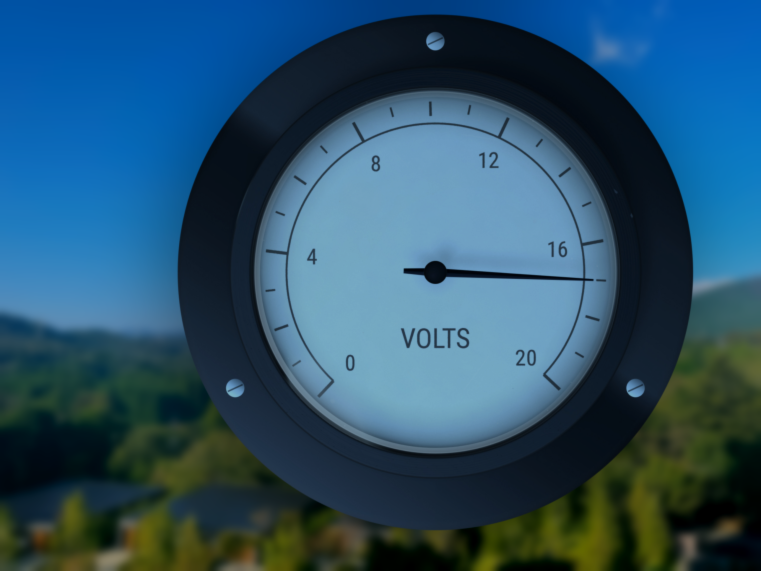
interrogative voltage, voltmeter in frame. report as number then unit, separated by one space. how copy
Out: 17 V
